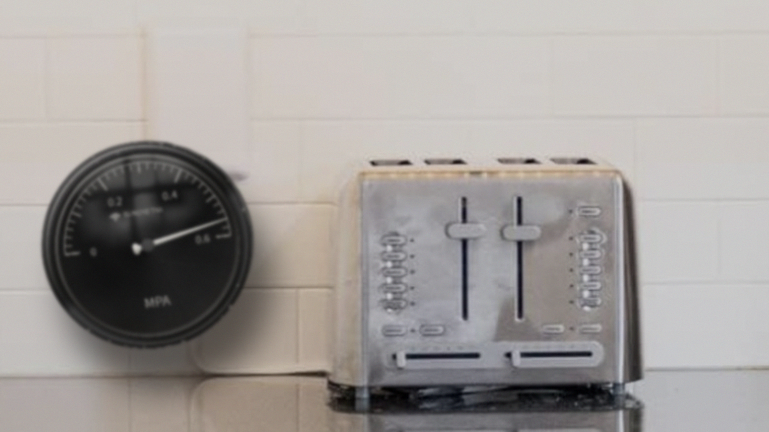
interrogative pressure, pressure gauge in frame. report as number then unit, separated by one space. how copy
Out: 0.56 MPa
